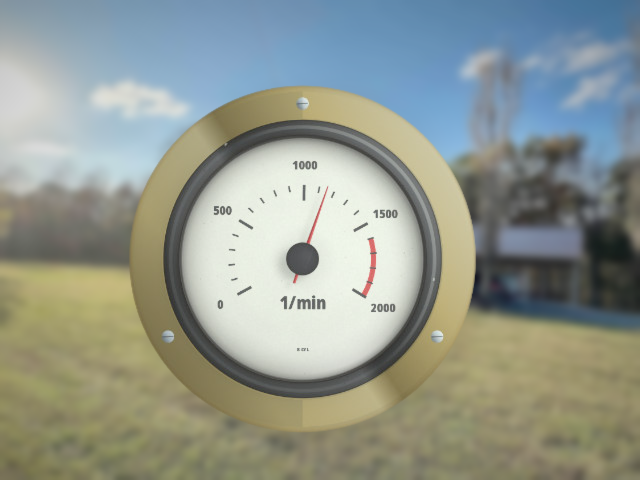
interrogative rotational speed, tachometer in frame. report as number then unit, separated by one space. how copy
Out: 1150 rpm
